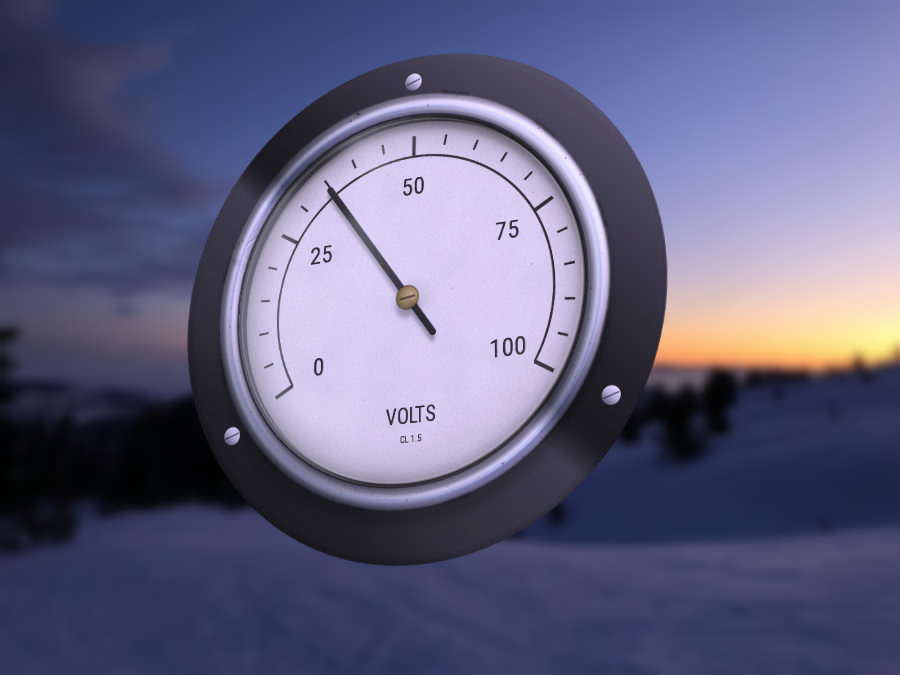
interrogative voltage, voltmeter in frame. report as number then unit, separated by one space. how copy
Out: 35 V
